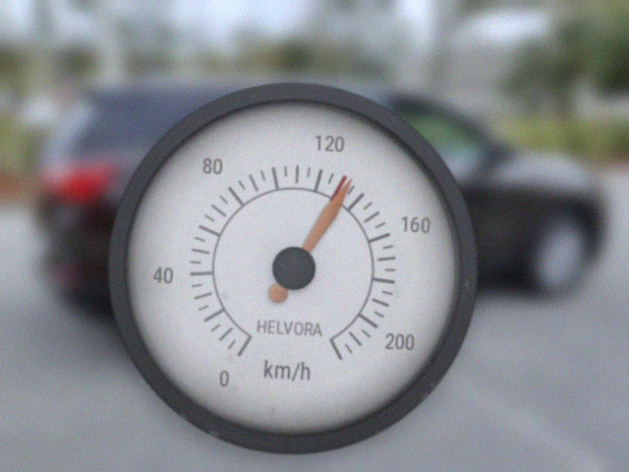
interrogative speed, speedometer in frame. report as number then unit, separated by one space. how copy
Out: 132.5 km/h
